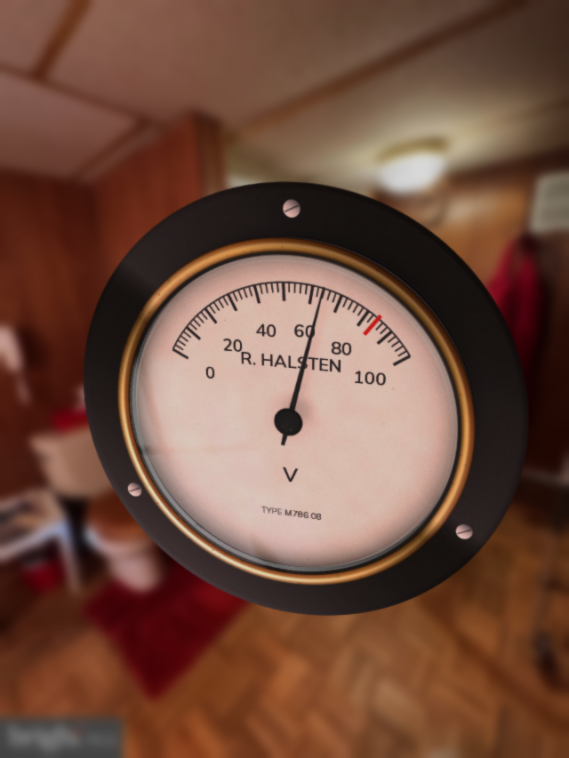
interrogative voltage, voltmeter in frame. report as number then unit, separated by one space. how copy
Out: 64 V
